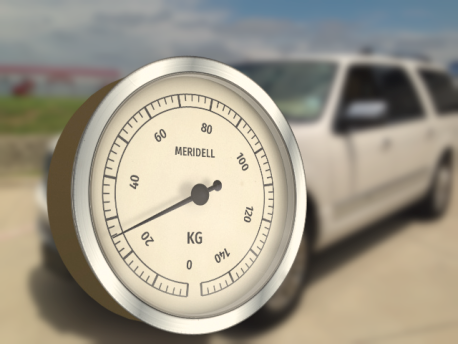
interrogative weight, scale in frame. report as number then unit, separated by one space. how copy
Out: 26 kg
